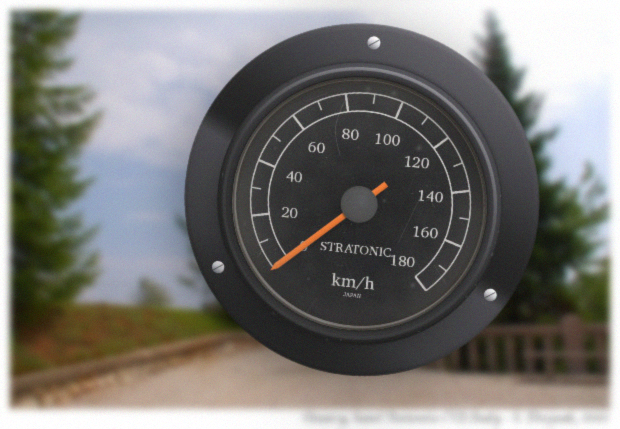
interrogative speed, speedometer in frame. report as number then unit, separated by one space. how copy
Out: 0 km/h
